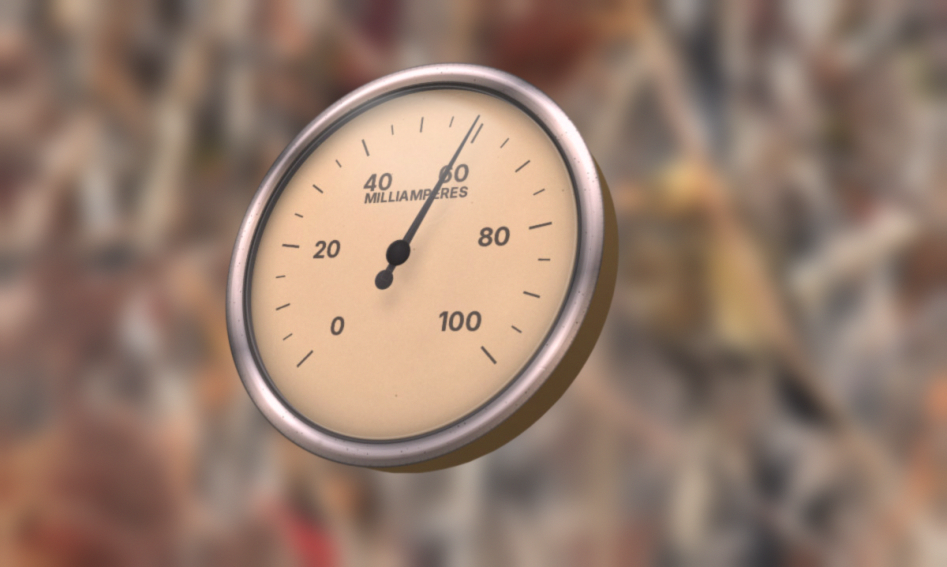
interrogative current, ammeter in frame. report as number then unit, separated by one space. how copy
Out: 60 mA
